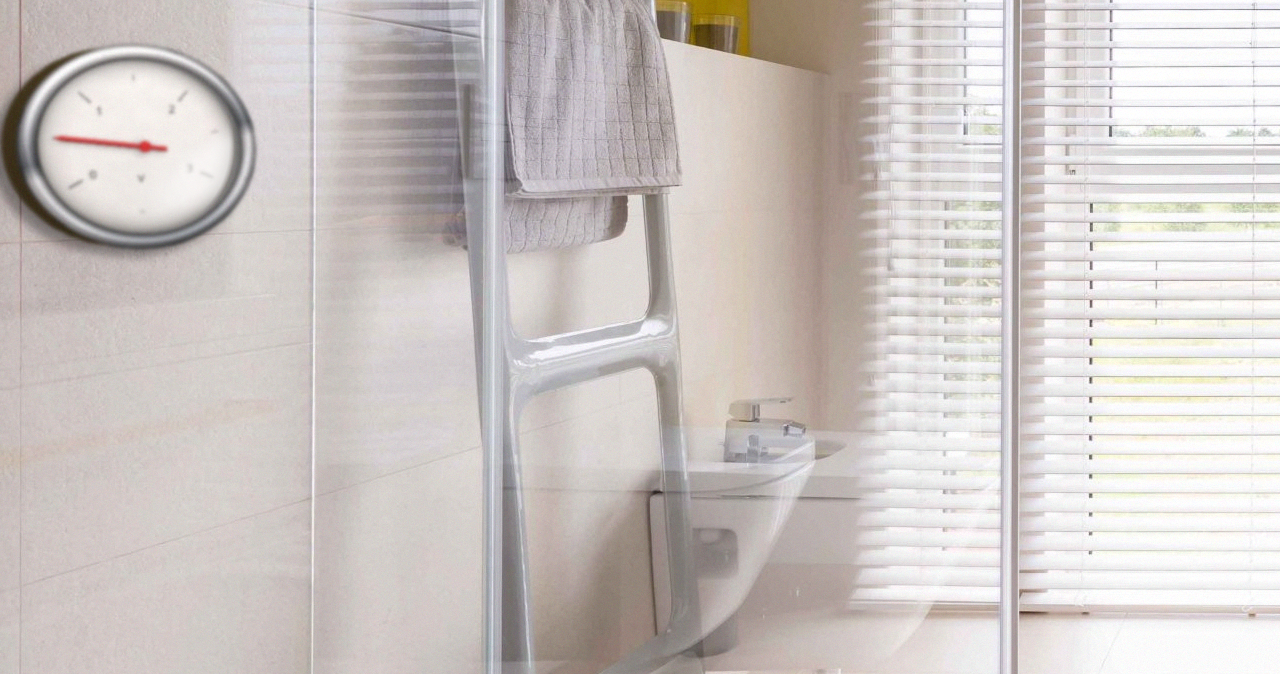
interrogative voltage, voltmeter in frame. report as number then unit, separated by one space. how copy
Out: 0.5 V
